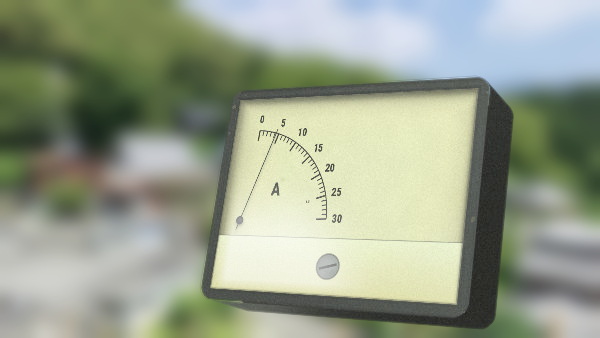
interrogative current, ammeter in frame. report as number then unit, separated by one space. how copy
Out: 5 A
